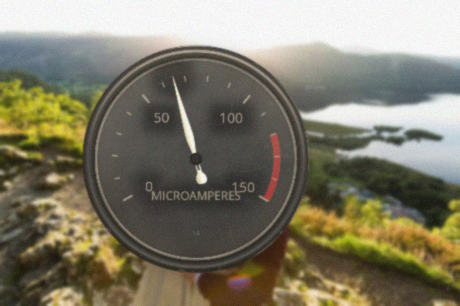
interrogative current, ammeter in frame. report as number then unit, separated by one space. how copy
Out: 65 µA
